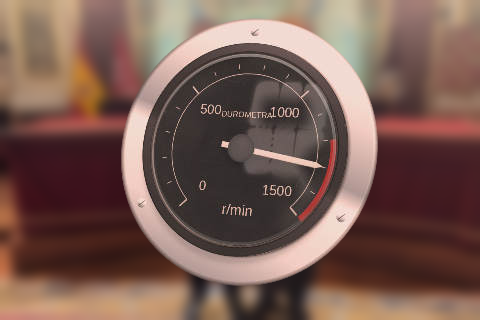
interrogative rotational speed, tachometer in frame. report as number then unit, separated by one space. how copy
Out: 1300 rpm
